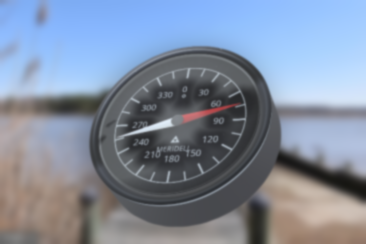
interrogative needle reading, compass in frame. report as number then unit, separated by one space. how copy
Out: 75 °
